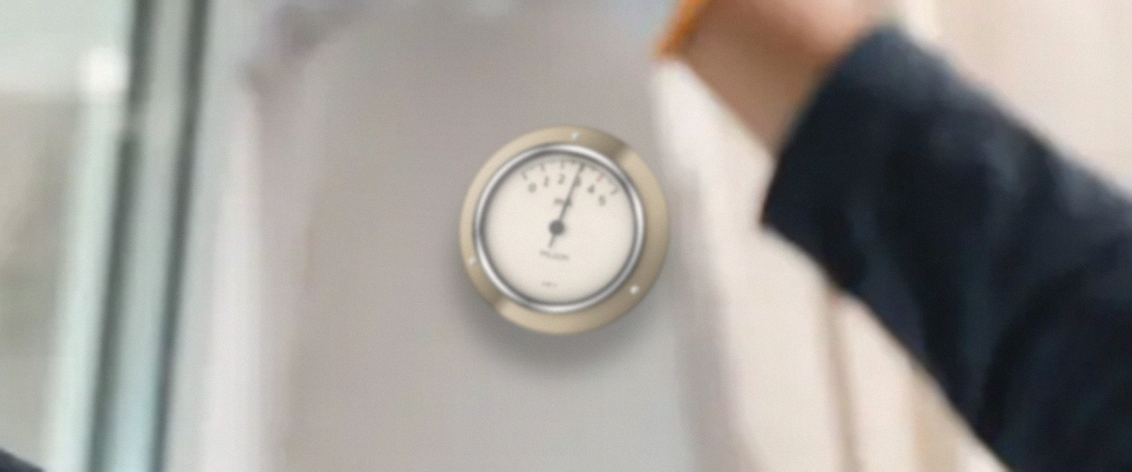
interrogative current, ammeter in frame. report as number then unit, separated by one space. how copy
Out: 3 mA
